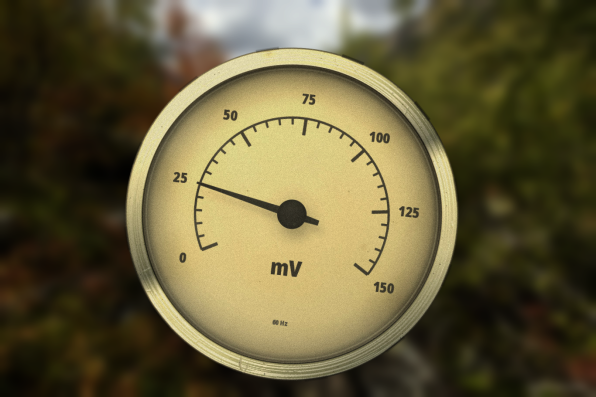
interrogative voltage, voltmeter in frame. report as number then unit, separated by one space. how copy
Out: 25 mV
